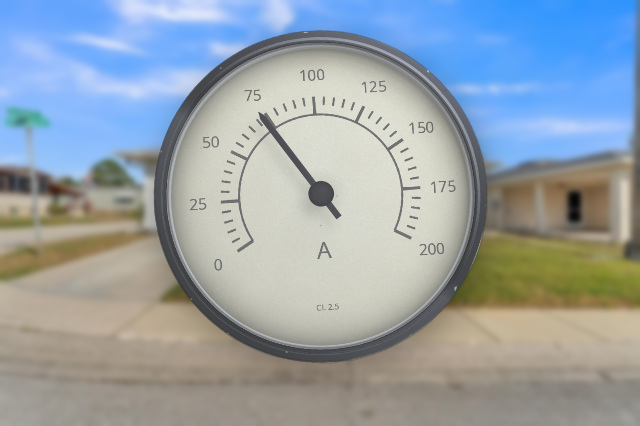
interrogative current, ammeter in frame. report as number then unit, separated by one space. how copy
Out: 72.5 A
